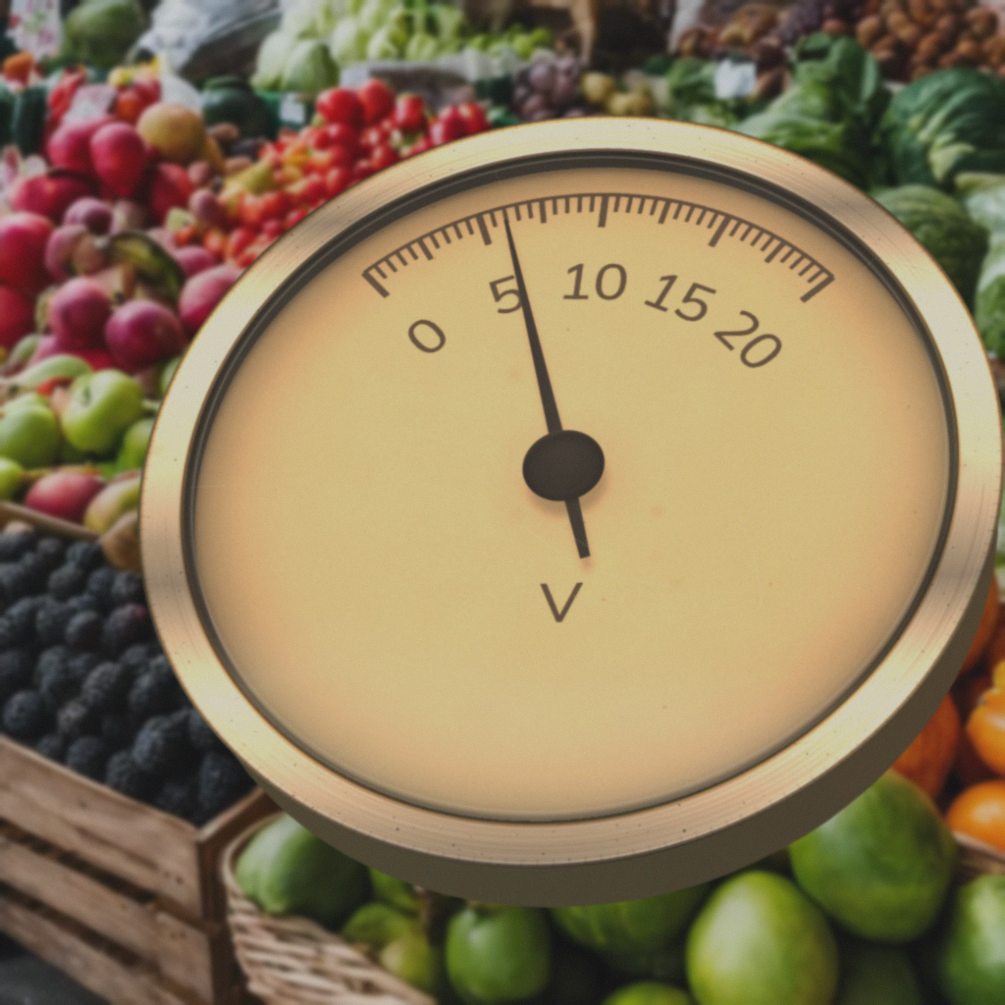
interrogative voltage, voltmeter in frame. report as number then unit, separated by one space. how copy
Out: 6 V
